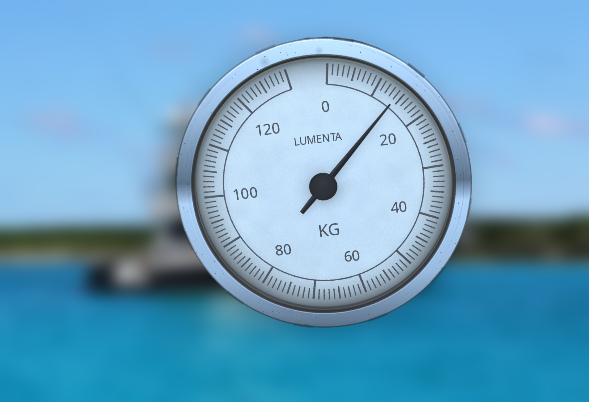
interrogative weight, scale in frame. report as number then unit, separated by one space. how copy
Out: 14 kg
